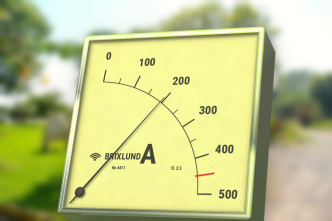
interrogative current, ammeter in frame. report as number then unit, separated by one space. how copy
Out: 200 A
